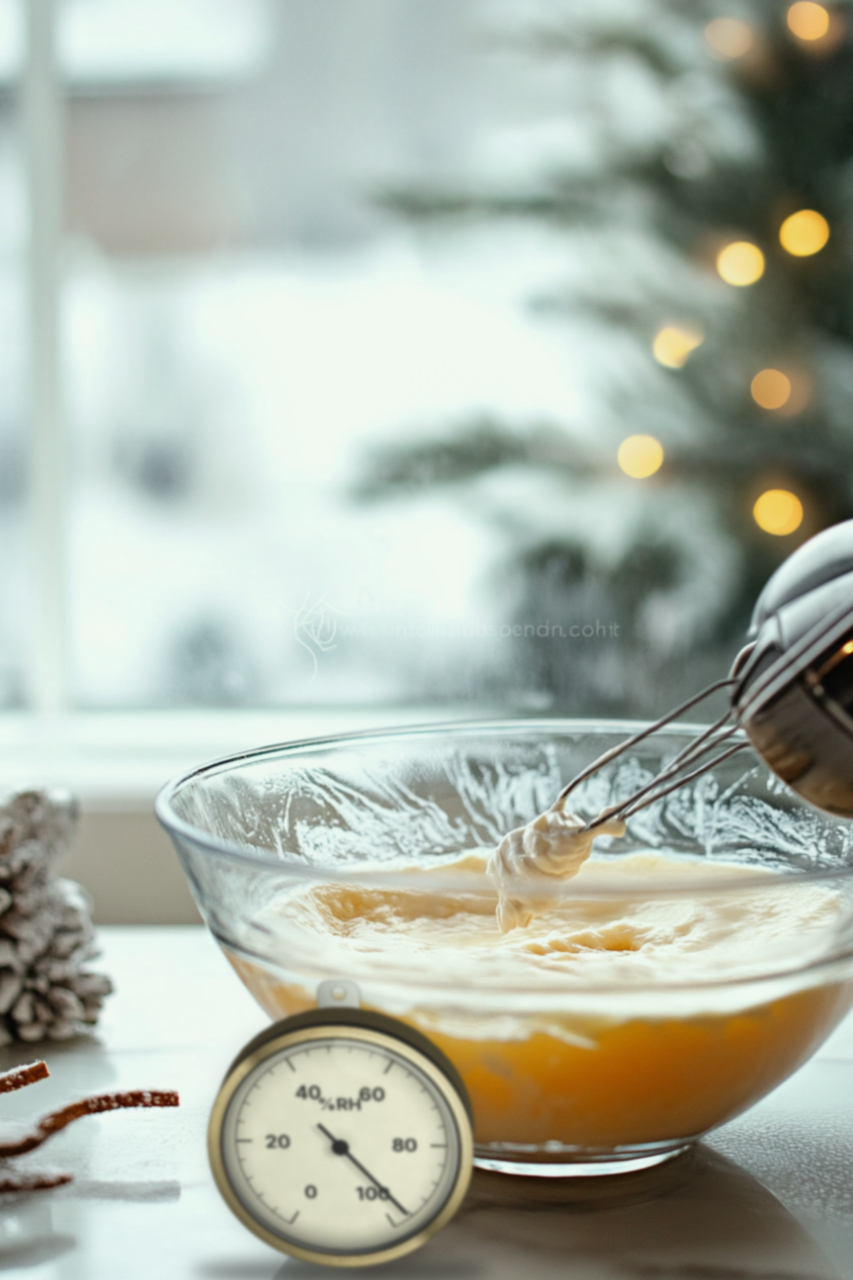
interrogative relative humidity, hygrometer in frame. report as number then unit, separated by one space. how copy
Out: 96 %
